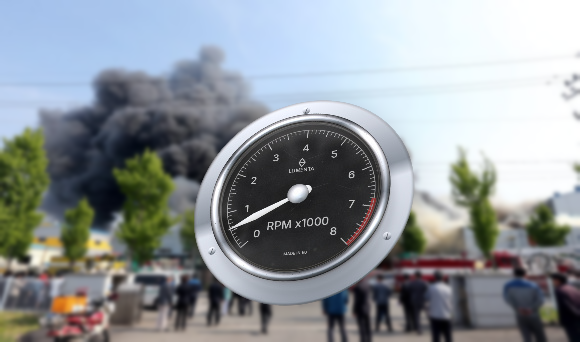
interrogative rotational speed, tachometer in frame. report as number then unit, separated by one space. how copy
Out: 500 rpm
